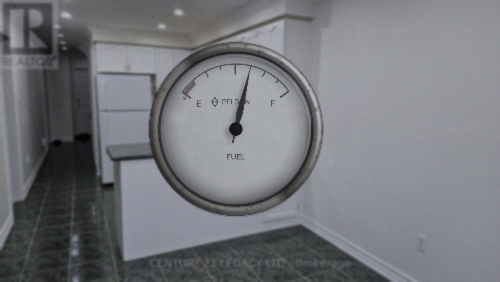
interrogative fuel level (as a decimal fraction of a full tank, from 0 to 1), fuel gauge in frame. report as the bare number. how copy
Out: 0.625
